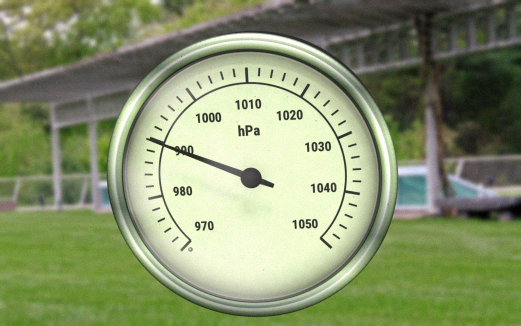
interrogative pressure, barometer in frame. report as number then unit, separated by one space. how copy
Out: 990 hPa
